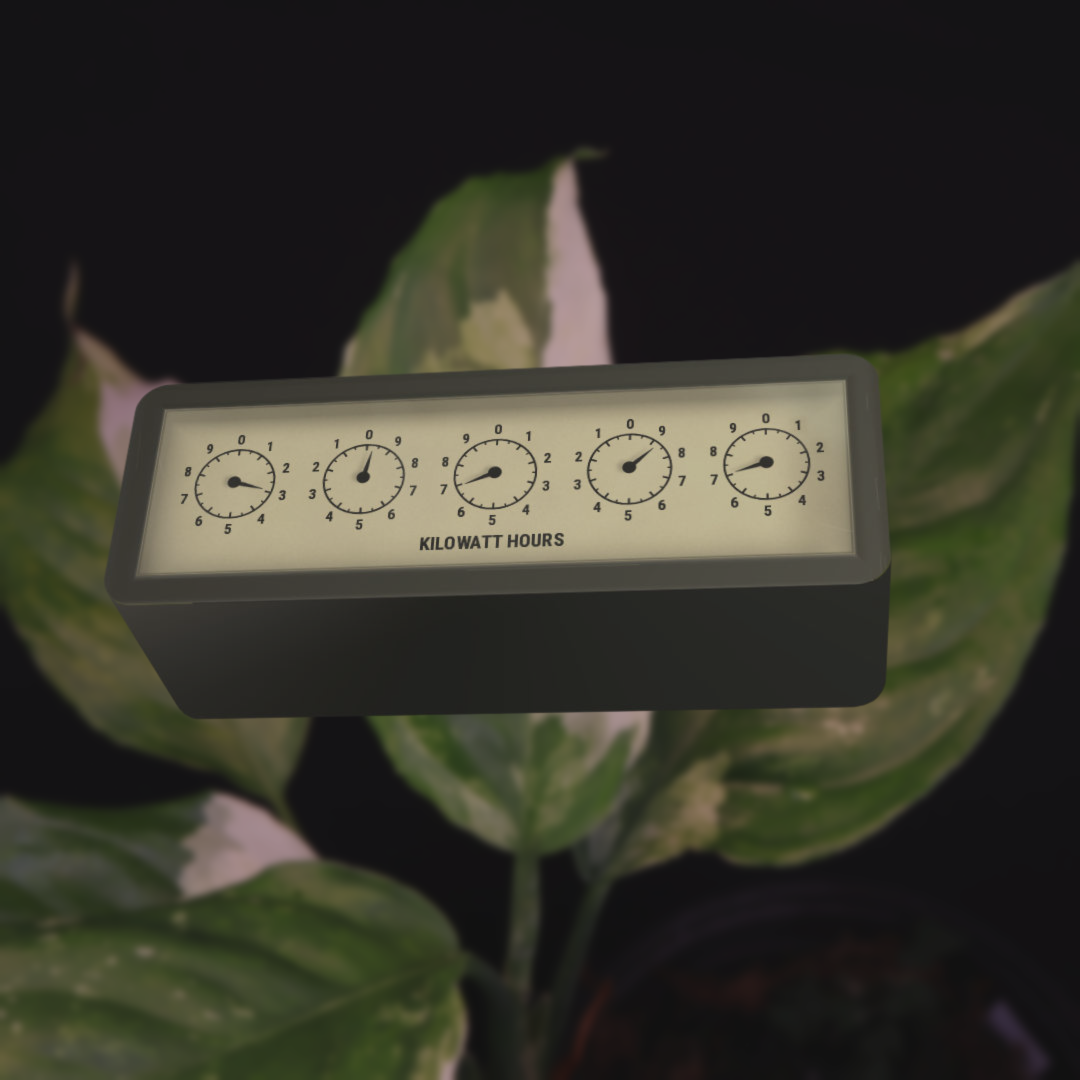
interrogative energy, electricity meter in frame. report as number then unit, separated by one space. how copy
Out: 29687 kWh
